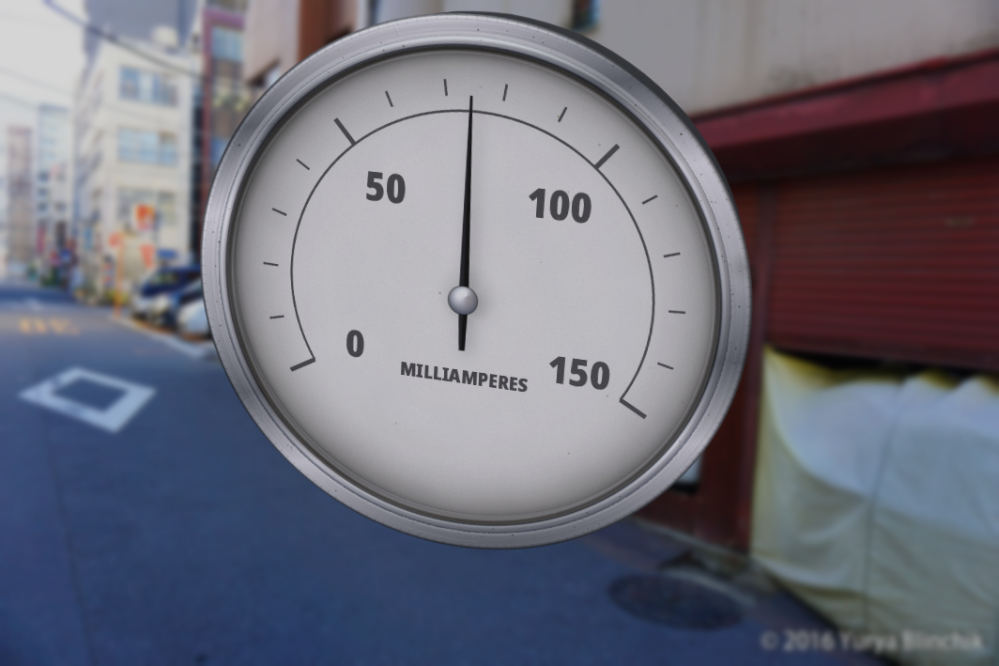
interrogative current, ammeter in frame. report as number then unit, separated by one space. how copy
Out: 75 mA
